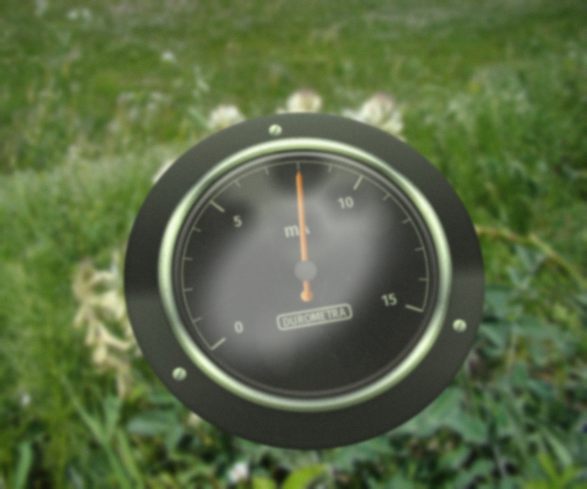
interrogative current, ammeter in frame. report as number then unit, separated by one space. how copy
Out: 8 mA
